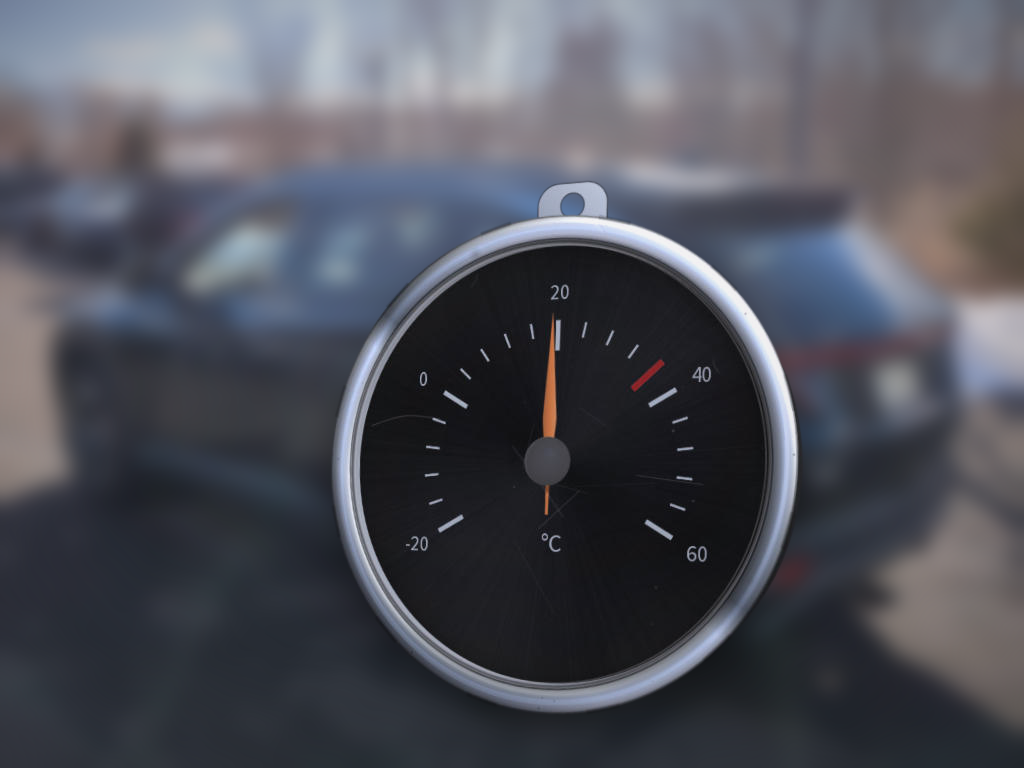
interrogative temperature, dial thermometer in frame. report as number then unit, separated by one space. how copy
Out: 20 °C
